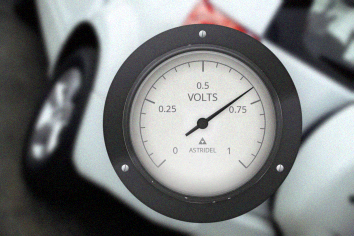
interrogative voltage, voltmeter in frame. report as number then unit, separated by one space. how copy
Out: 0.7 V
